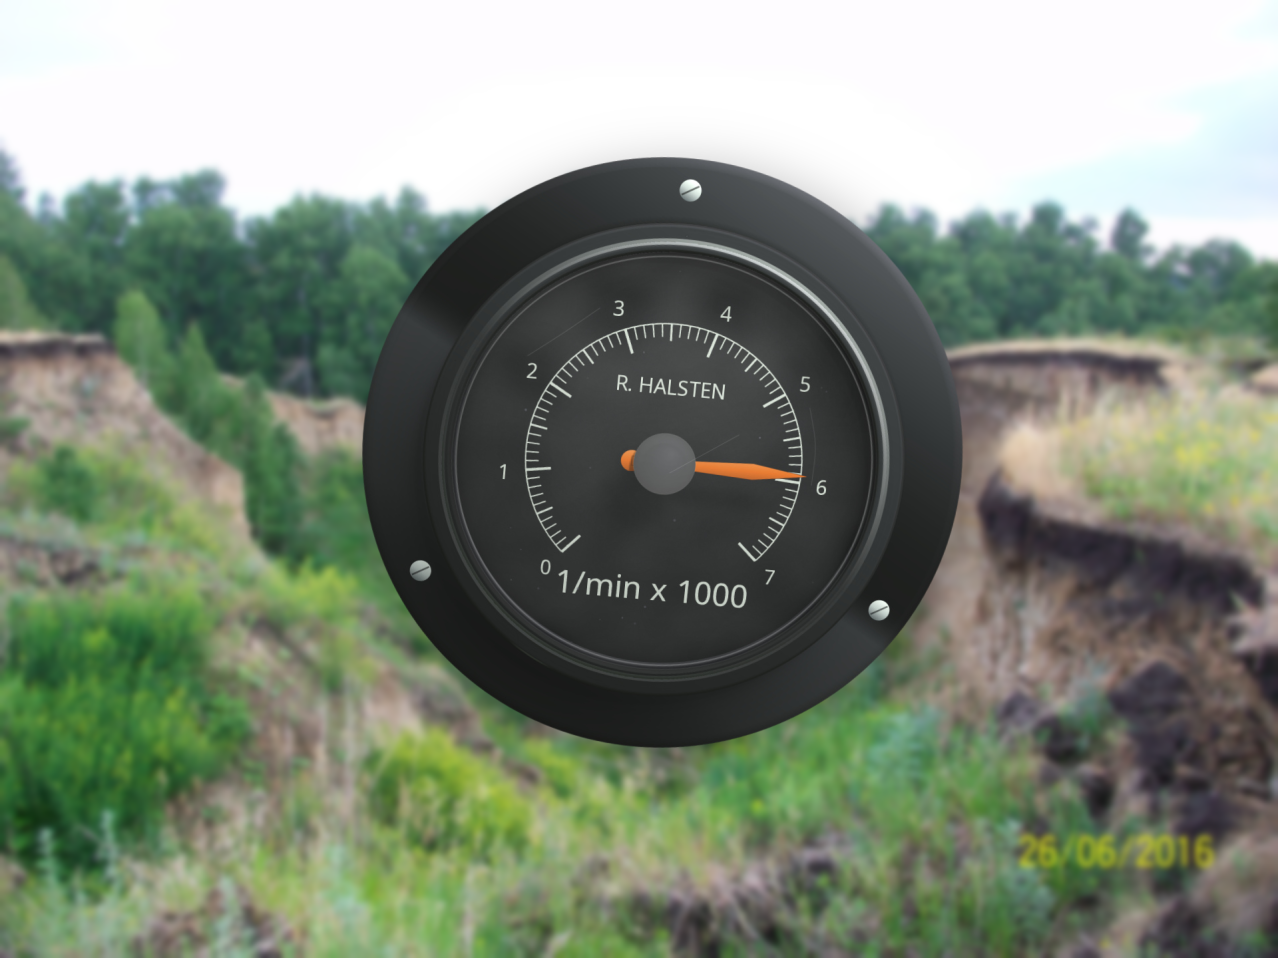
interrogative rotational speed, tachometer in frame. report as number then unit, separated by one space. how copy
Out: 5900 rpm
